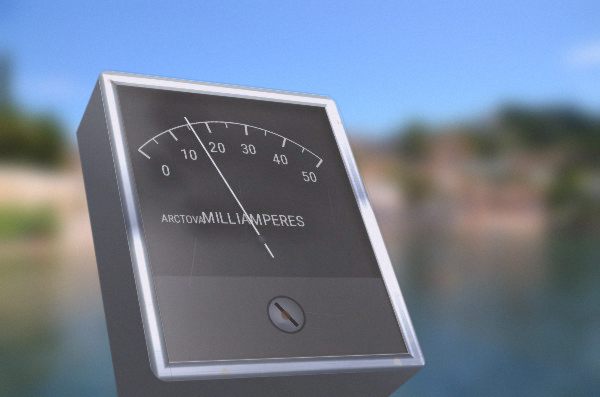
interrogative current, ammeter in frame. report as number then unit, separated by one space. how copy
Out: 15 mA
